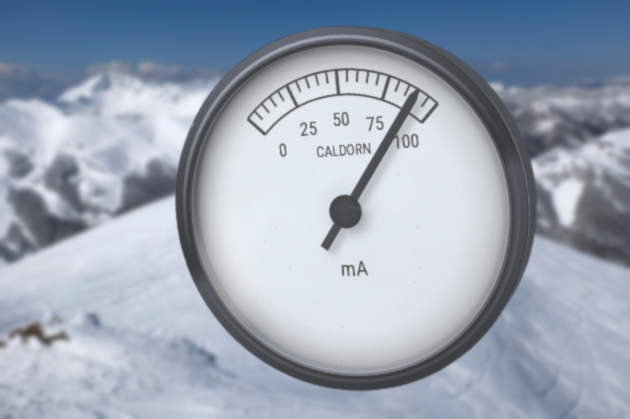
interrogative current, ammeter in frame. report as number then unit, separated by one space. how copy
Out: 90 mA
